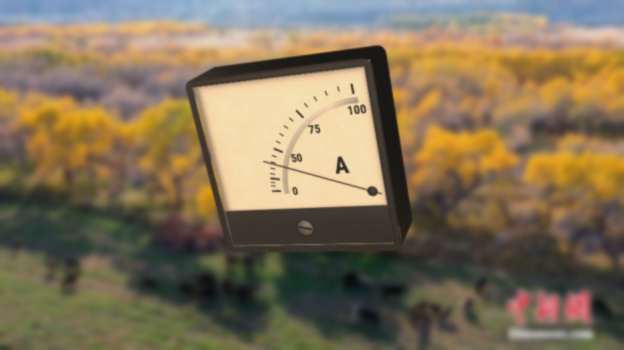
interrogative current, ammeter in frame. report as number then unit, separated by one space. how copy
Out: 40 A
